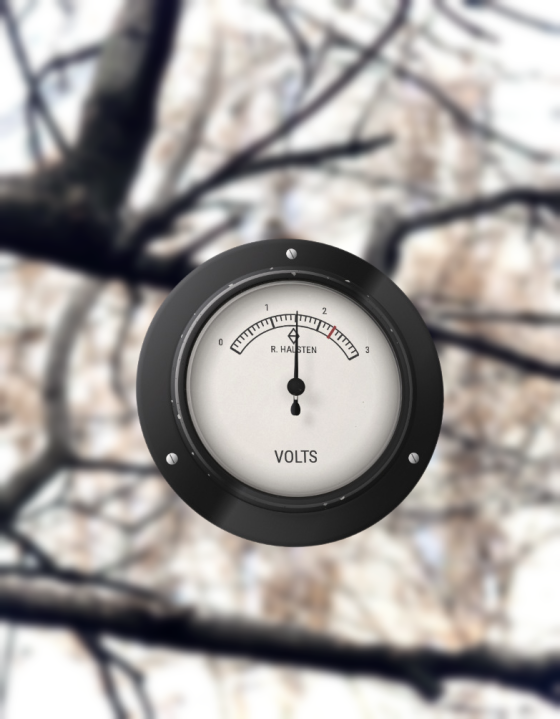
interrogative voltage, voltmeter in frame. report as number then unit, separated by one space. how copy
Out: 1.5 V
